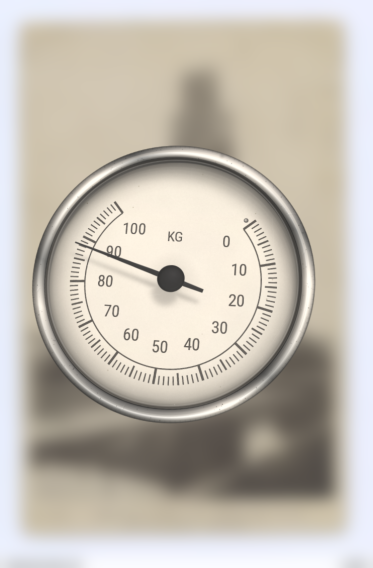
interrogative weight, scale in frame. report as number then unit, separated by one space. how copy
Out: 88 kg
